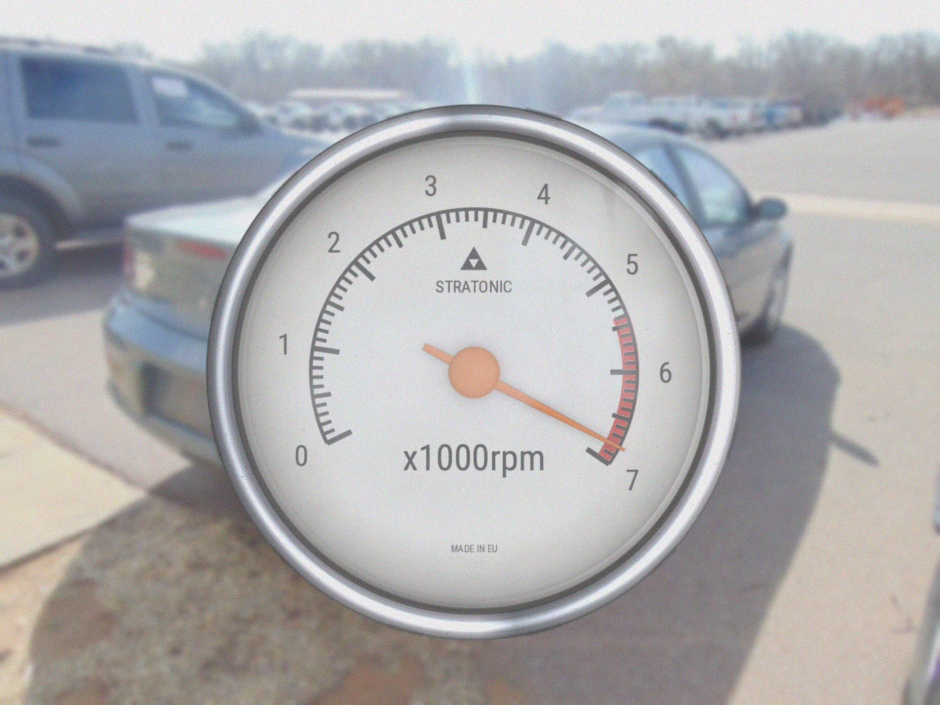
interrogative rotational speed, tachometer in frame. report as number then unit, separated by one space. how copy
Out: 6800 rpm
